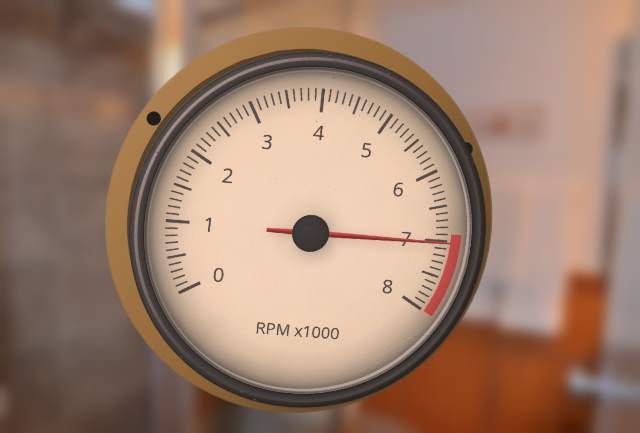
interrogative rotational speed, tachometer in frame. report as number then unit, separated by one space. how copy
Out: 7000 rpm
